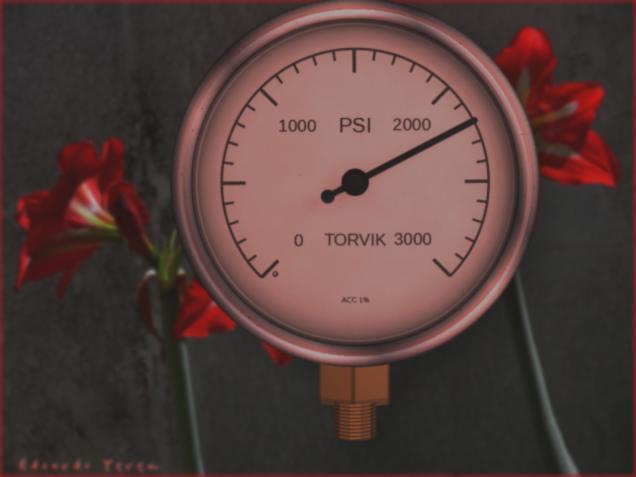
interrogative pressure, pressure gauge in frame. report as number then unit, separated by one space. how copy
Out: 2200 psi
